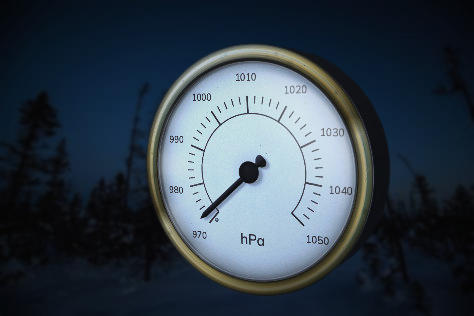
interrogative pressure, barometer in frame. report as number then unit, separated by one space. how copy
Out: 972 hPa
